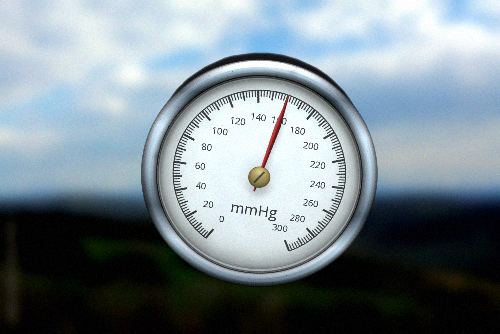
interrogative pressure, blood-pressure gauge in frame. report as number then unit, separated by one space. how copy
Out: 160 mmHg
